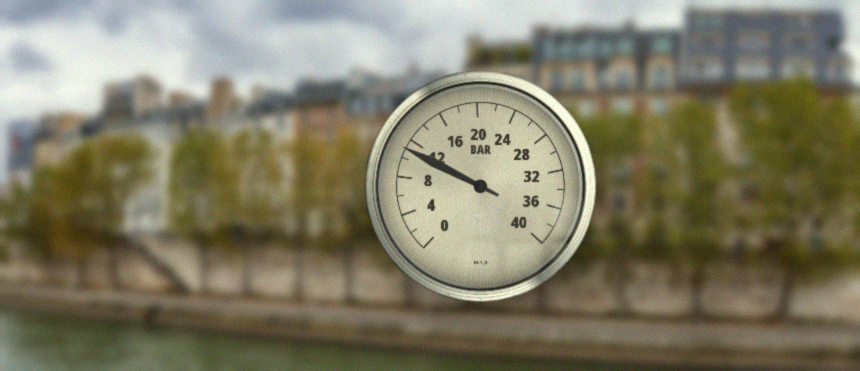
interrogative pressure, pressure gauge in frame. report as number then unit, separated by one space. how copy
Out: 11 bar
